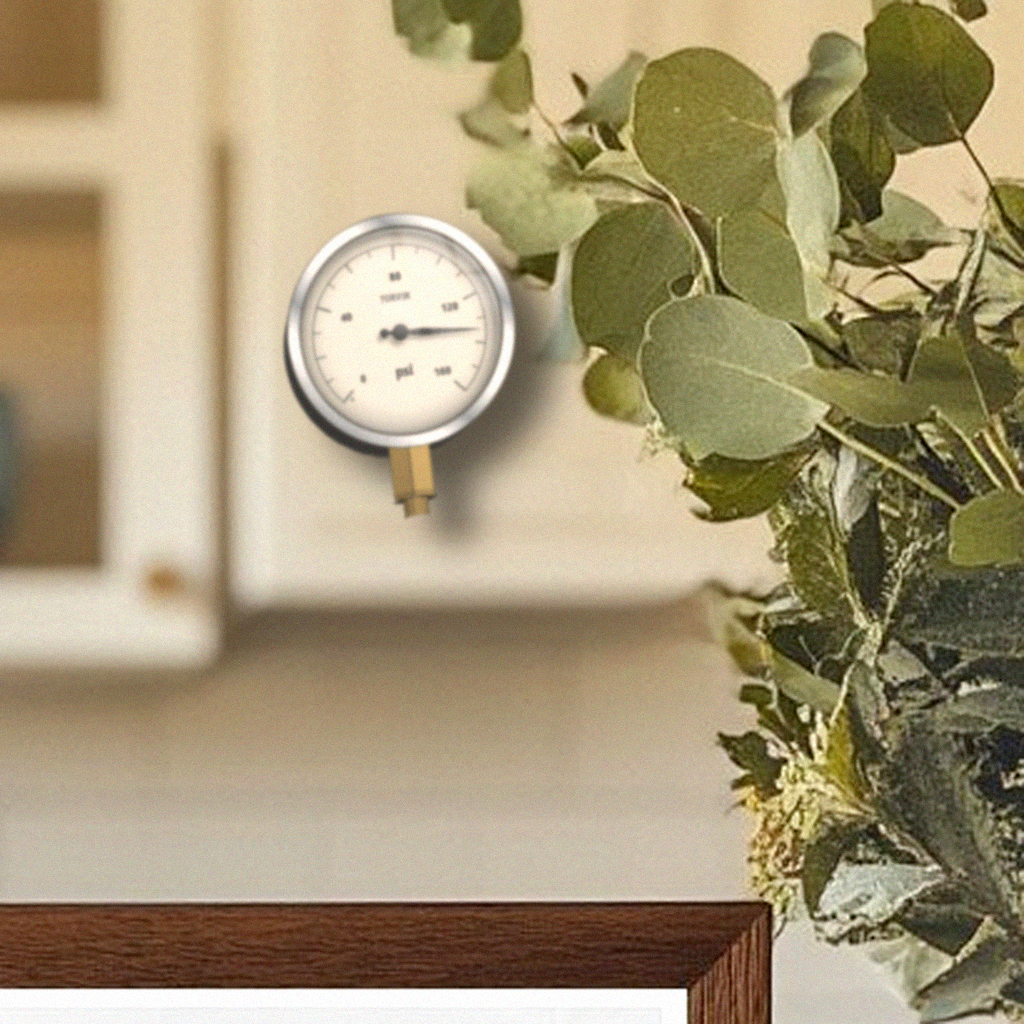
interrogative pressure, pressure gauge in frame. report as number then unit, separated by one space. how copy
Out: 135 psi
